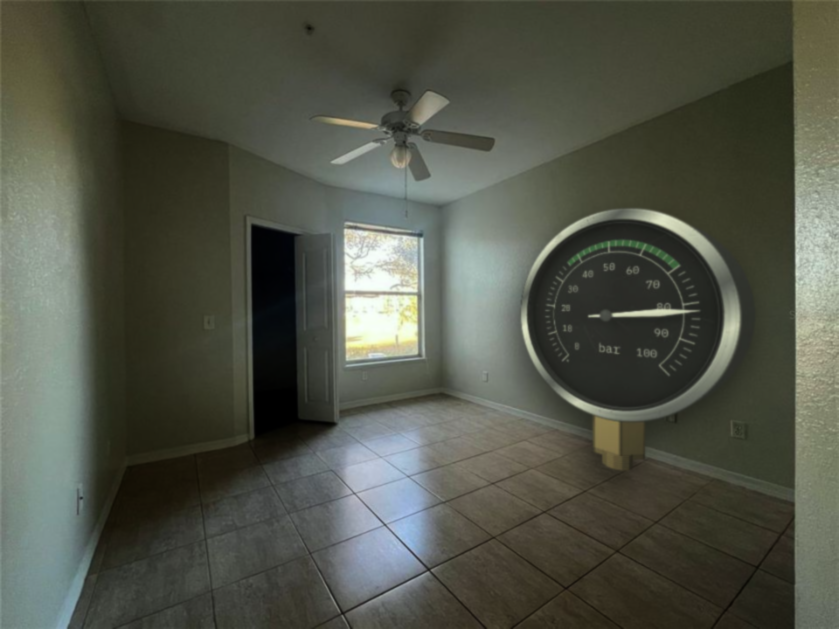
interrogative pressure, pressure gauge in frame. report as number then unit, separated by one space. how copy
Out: 82 bar
